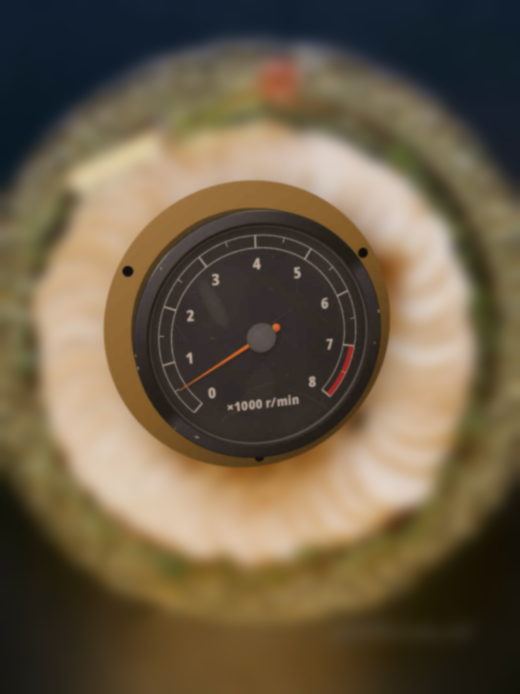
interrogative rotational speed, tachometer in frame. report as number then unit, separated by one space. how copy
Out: 500 rpm
